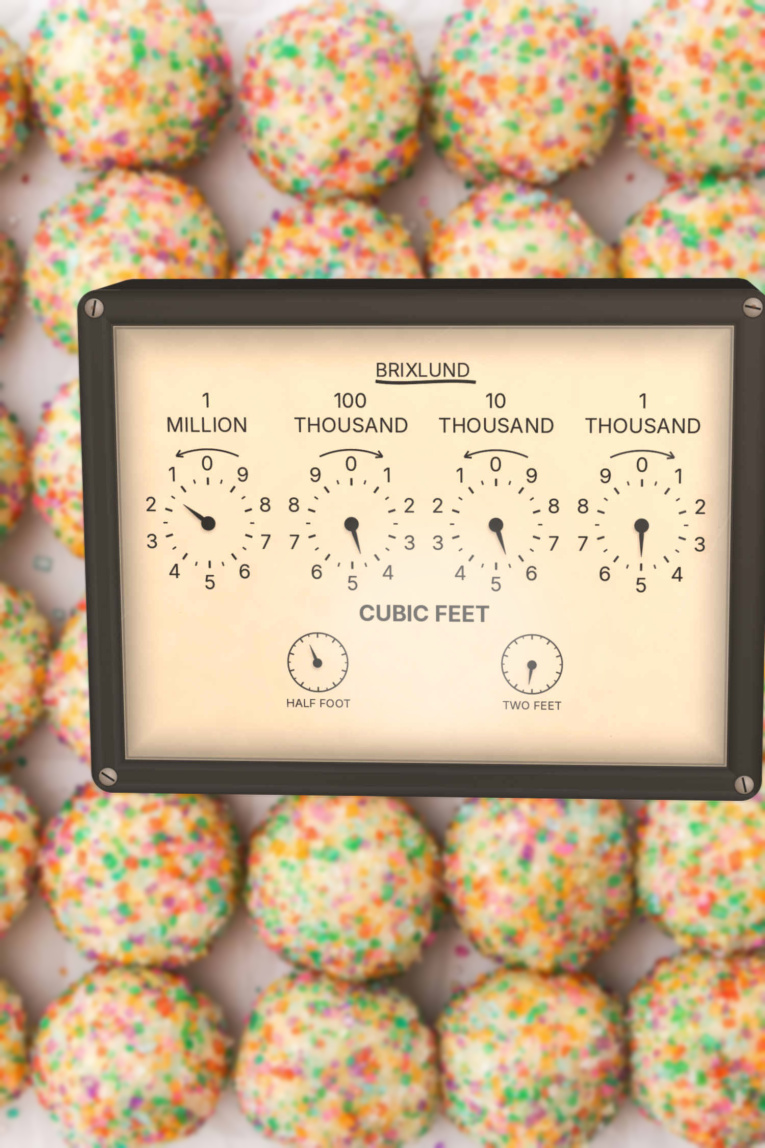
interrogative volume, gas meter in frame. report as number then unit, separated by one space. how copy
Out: 145500 ft³
